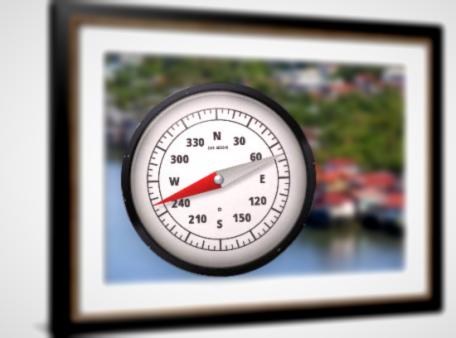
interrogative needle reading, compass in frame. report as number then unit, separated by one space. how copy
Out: 250 °
